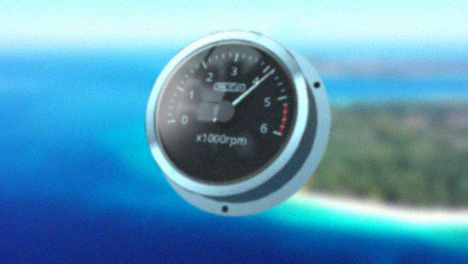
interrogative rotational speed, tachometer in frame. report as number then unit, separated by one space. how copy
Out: 4200 rpm
